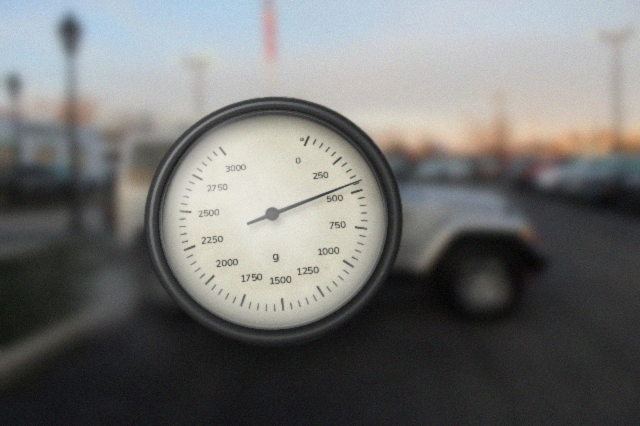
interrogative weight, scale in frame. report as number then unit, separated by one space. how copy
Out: 450 g
